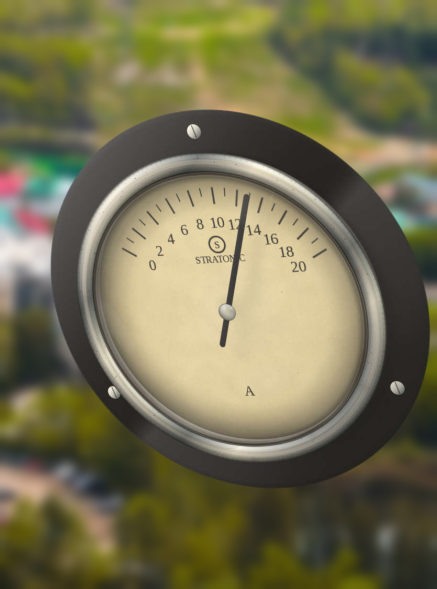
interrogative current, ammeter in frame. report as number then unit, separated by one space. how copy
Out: 13 A
